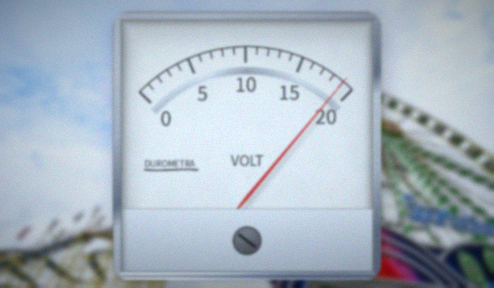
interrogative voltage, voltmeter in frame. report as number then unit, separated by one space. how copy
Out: 19 V
